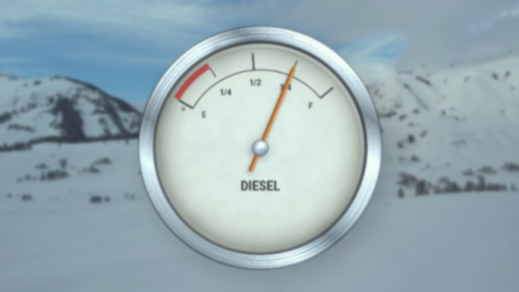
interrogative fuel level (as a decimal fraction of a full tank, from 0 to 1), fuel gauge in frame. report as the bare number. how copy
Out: 0.75
